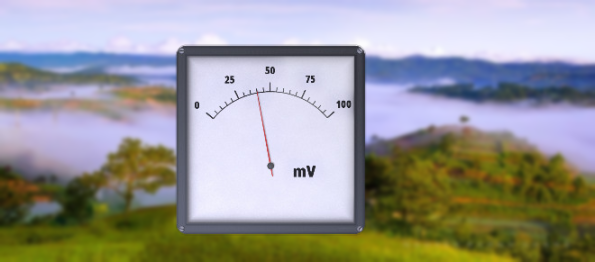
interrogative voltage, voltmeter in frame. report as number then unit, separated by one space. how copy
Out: 40 mV
